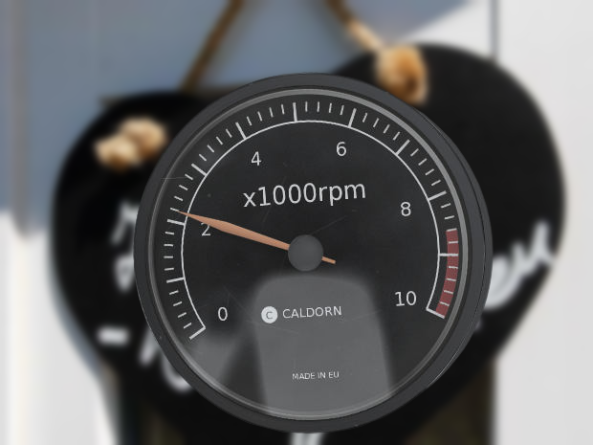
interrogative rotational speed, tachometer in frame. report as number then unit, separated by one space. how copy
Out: 2200 rpm
